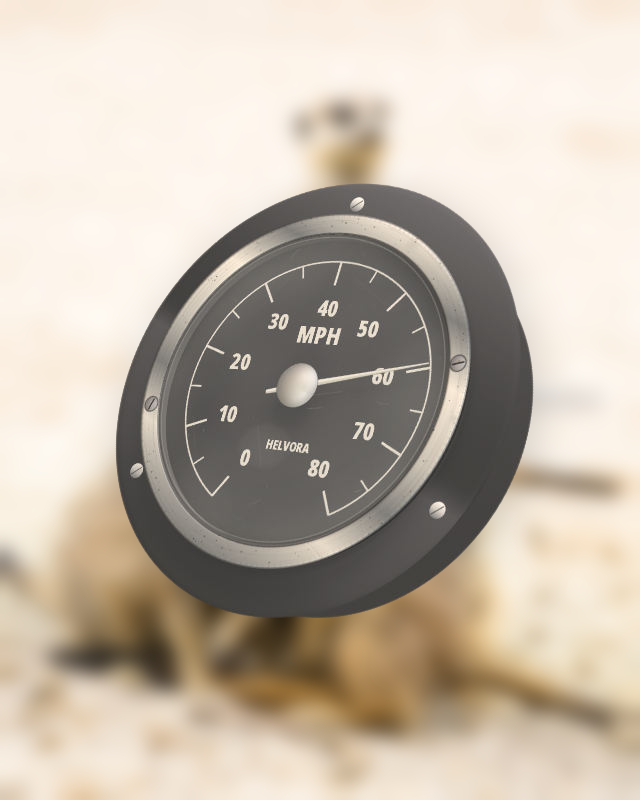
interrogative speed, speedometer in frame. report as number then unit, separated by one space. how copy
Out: 60 mph
